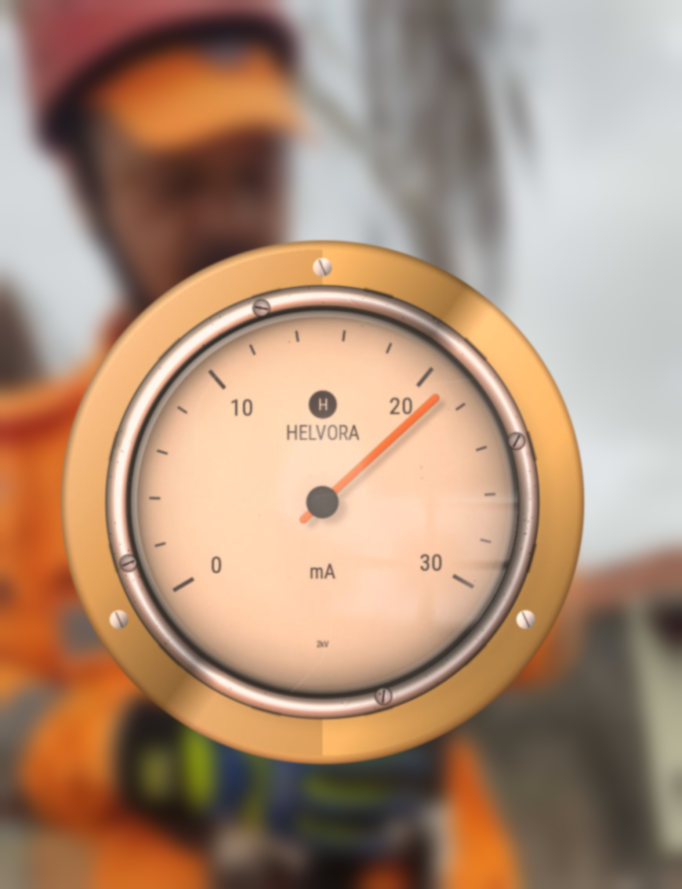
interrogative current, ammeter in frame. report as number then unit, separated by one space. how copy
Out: 21 mA
